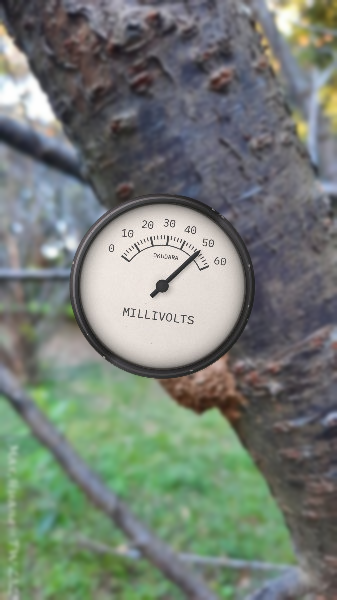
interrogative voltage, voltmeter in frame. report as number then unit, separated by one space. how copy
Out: 50 mV
